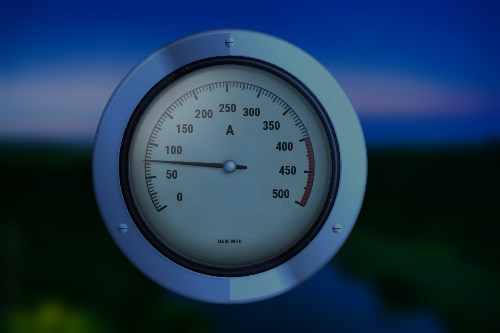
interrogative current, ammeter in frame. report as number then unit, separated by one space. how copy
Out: 75 A
